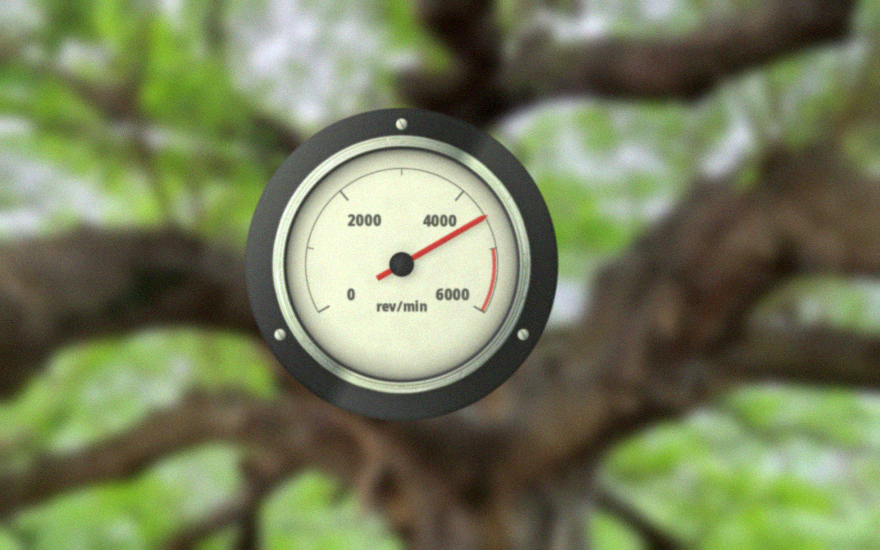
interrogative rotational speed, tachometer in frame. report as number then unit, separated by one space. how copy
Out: 4500 rpm
